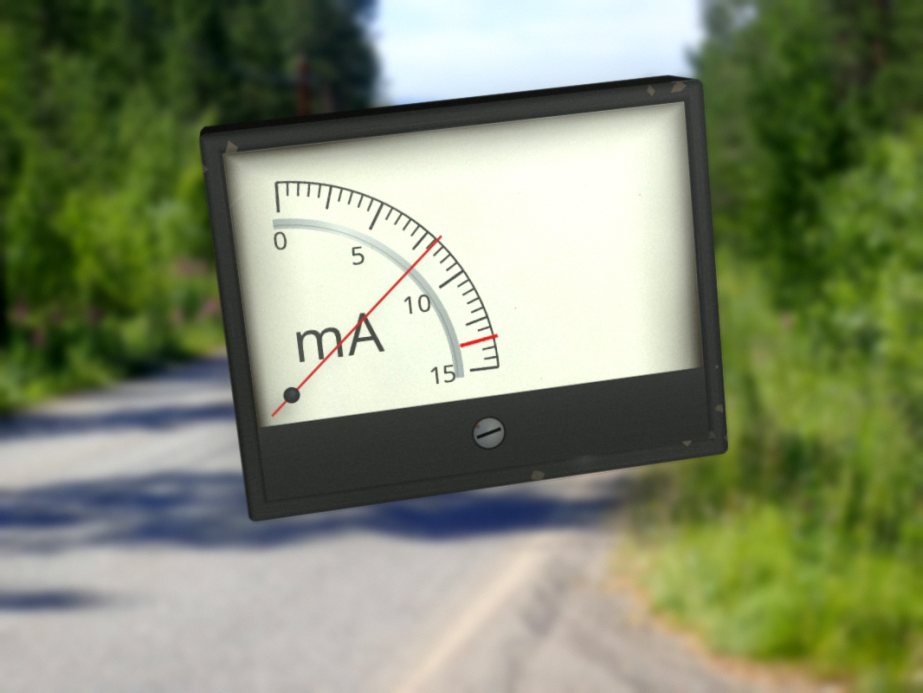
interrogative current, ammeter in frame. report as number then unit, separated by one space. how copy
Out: 8 mA
